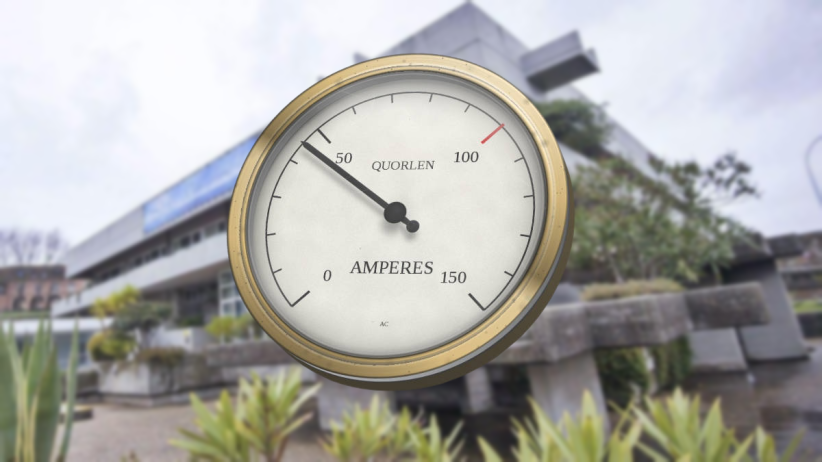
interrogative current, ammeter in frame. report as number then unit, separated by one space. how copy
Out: 45 A
